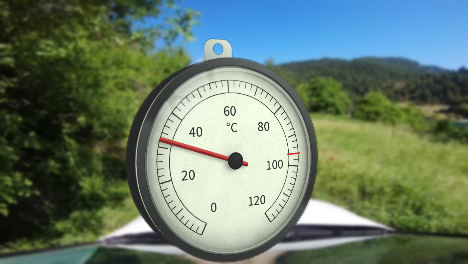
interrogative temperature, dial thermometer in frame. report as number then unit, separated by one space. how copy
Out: 32 °C
